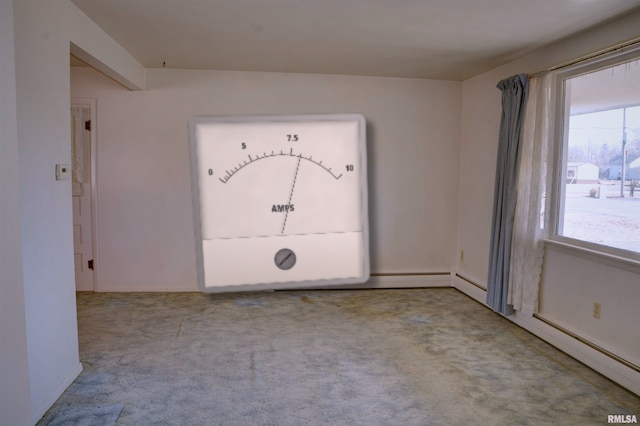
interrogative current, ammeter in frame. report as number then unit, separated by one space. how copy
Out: 8 A
